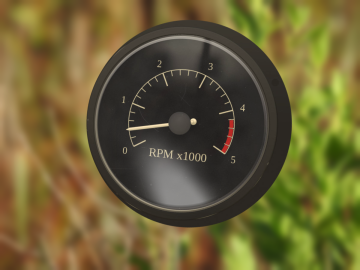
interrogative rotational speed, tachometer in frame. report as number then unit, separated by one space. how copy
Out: 400 rpm
